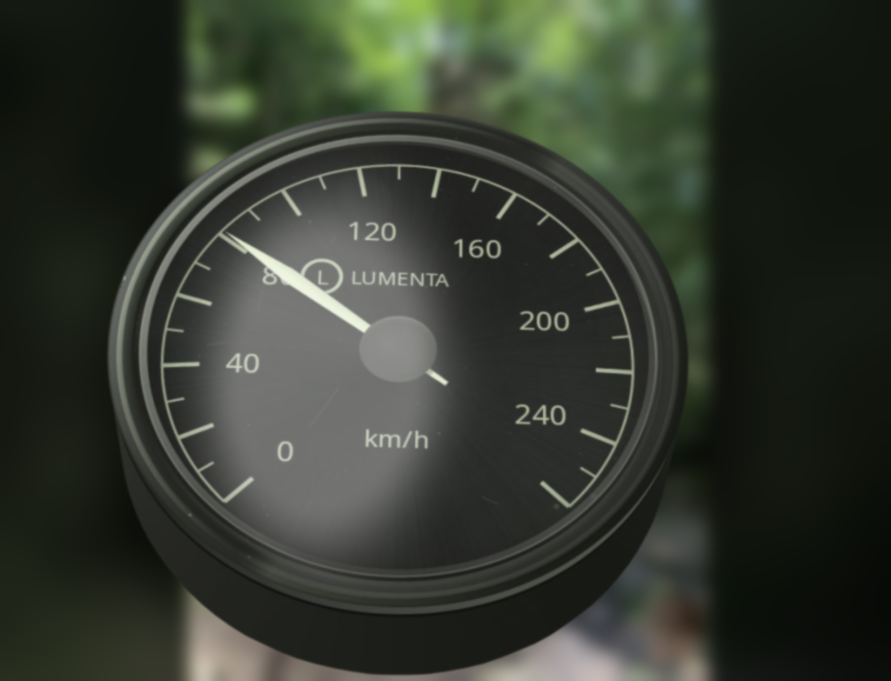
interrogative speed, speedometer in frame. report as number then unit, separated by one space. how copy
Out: 80 km/h
